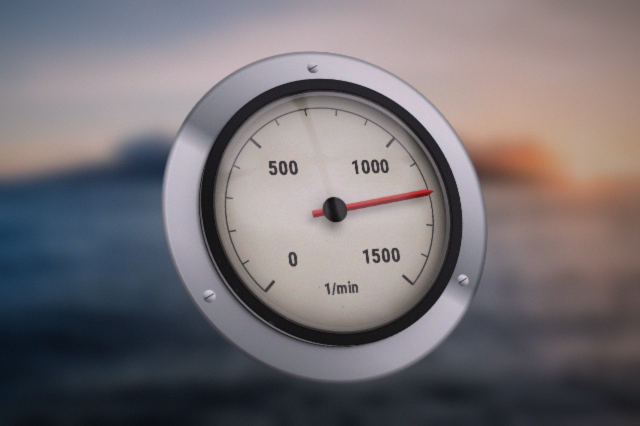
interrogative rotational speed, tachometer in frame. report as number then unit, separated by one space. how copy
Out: 1200 rpm
